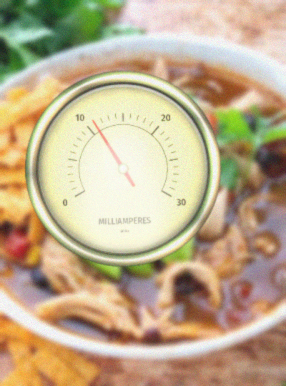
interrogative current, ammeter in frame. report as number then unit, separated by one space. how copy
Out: 11 mA
